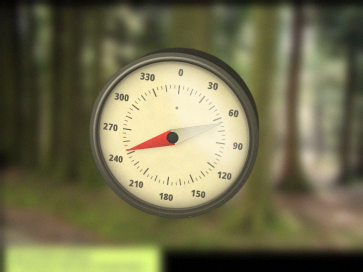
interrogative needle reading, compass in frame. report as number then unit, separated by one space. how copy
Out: 245 °
